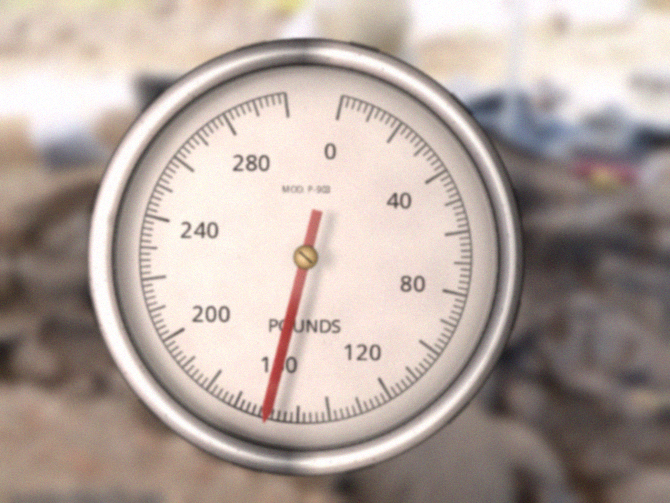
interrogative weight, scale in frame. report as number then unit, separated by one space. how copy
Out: 160 lb
